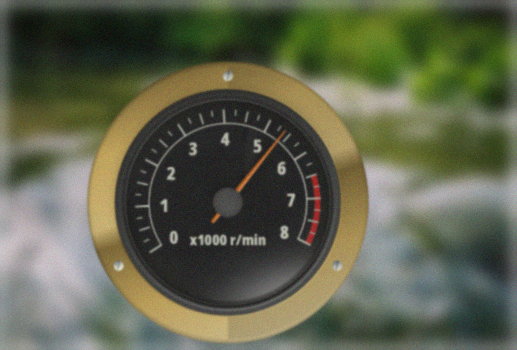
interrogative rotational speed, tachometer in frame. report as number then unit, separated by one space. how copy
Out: 5375 rpm
